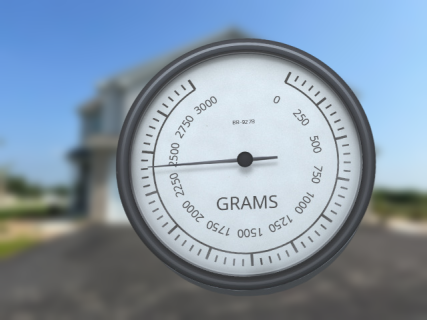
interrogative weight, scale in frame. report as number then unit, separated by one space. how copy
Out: 2400 g
